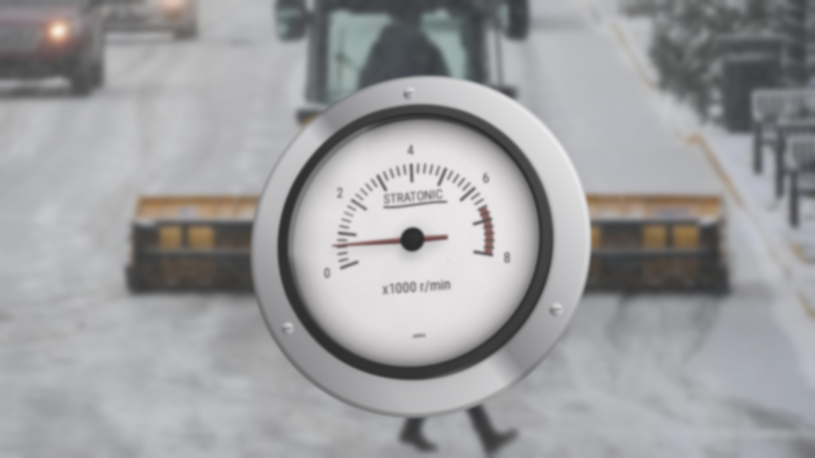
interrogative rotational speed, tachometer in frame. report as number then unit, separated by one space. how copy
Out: 600 rpm
